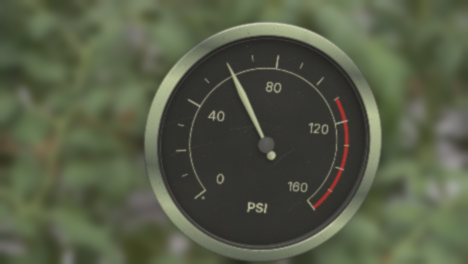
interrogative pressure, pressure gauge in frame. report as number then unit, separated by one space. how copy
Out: 60 psi
